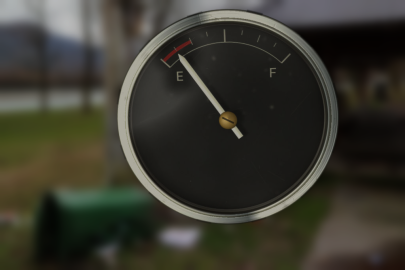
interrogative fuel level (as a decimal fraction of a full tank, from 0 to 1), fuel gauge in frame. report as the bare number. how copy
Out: 0.125
